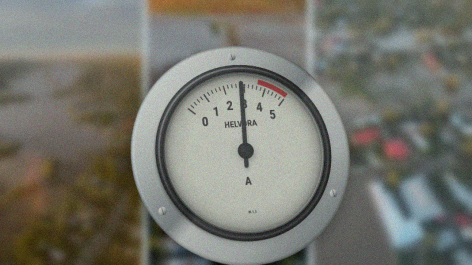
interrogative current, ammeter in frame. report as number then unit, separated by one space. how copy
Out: 2.8 A
